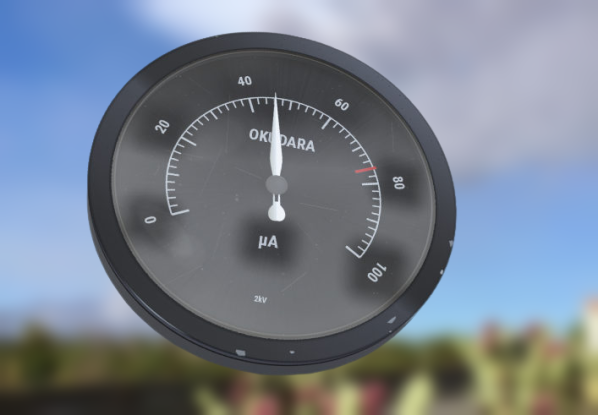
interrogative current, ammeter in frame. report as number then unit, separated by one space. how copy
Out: 46 µA
